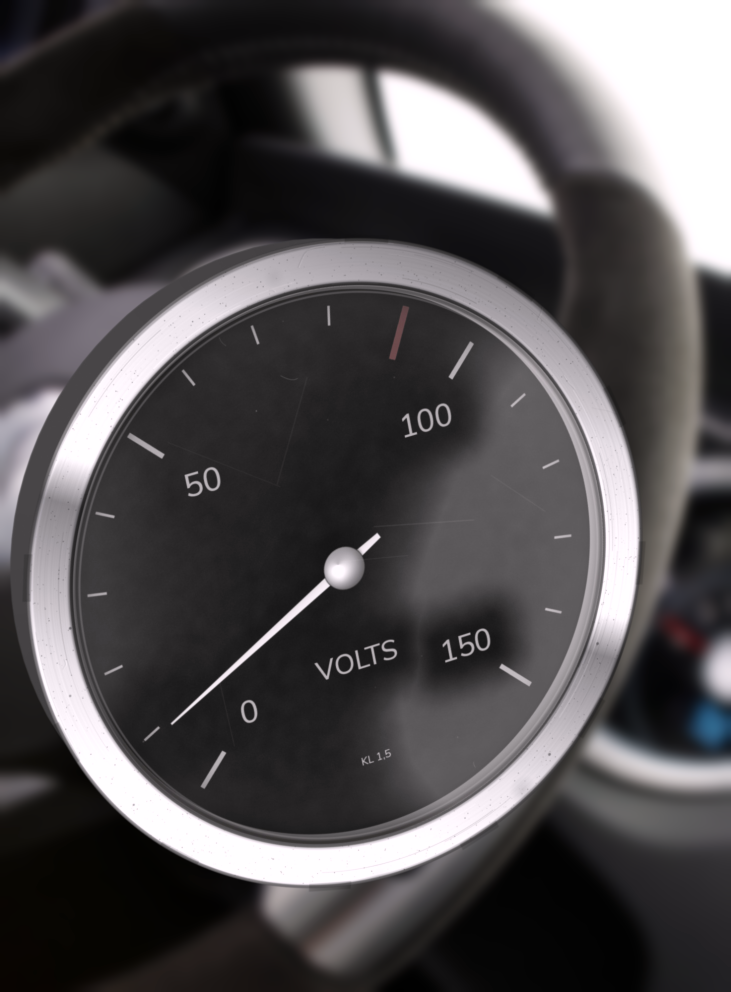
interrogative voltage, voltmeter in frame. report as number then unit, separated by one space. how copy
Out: 10 V
